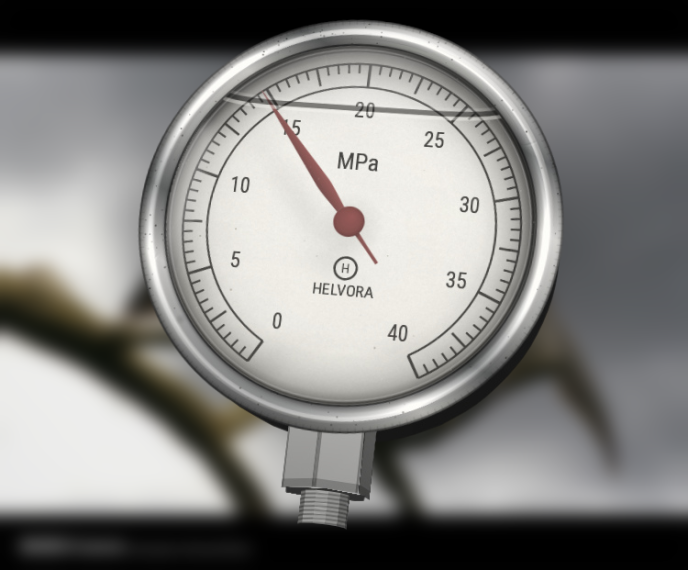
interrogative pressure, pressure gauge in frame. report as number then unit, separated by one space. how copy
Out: 14.75 MPa
